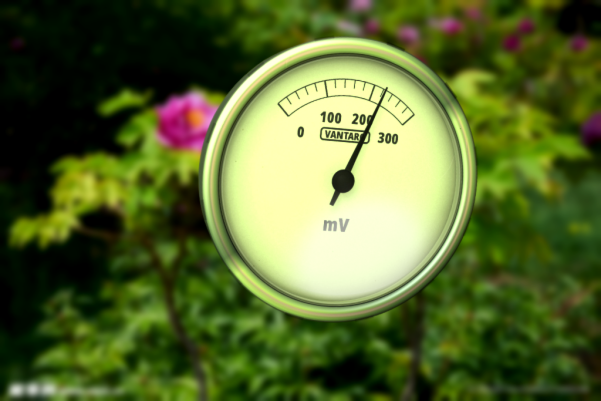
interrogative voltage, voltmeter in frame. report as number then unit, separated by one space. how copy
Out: 220 mV
